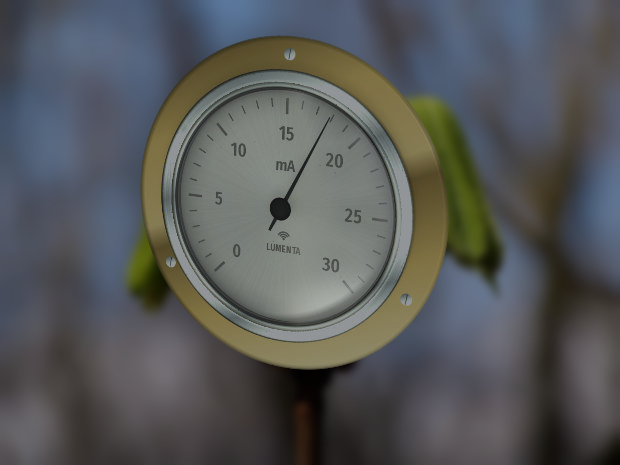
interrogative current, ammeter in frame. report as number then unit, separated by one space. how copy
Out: 18 mA
